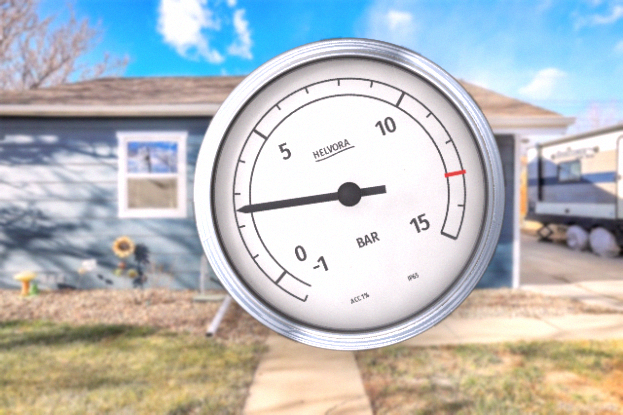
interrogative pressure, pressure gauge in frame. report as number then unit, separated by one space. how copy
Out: 2.5 bar
